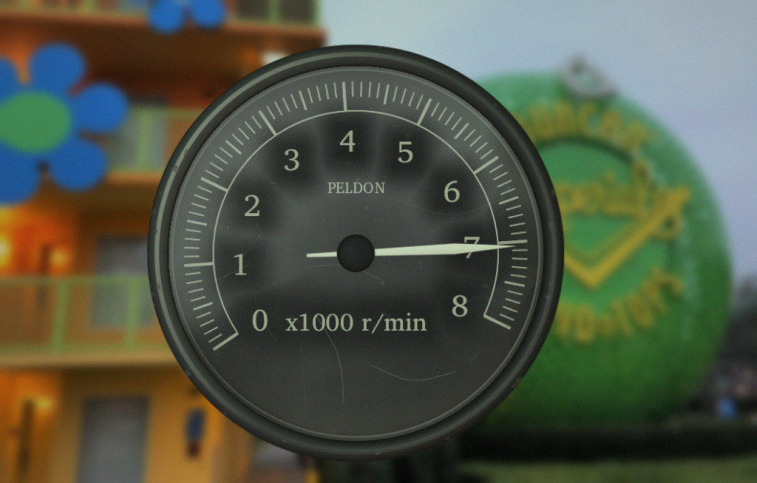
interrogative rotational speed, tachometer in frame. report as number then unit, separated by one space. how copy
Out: 7050 rpm
